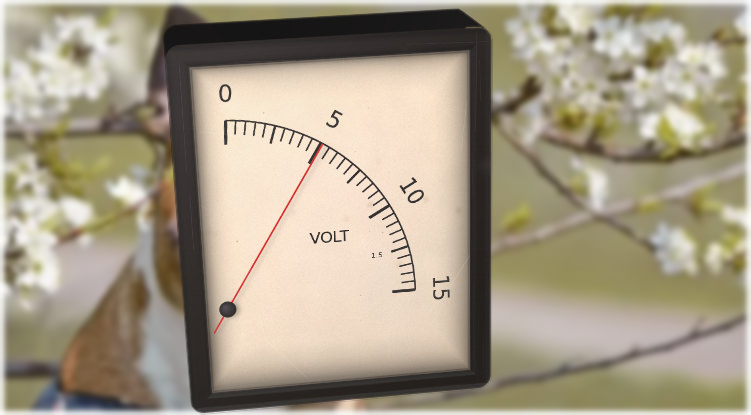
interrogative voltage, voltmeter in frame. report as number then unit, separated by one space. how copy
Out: 5 V
